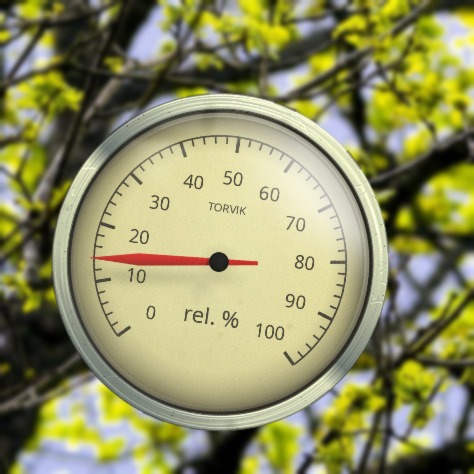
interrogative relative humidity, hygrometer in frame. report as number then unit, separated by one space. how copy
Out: 14 %
